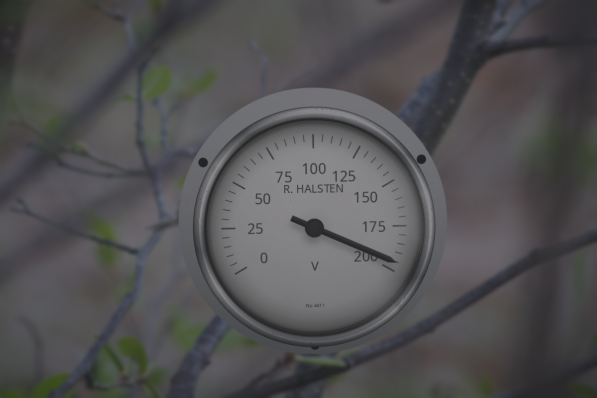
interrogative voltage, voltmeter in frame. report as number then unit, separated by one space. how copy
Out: 195 V
